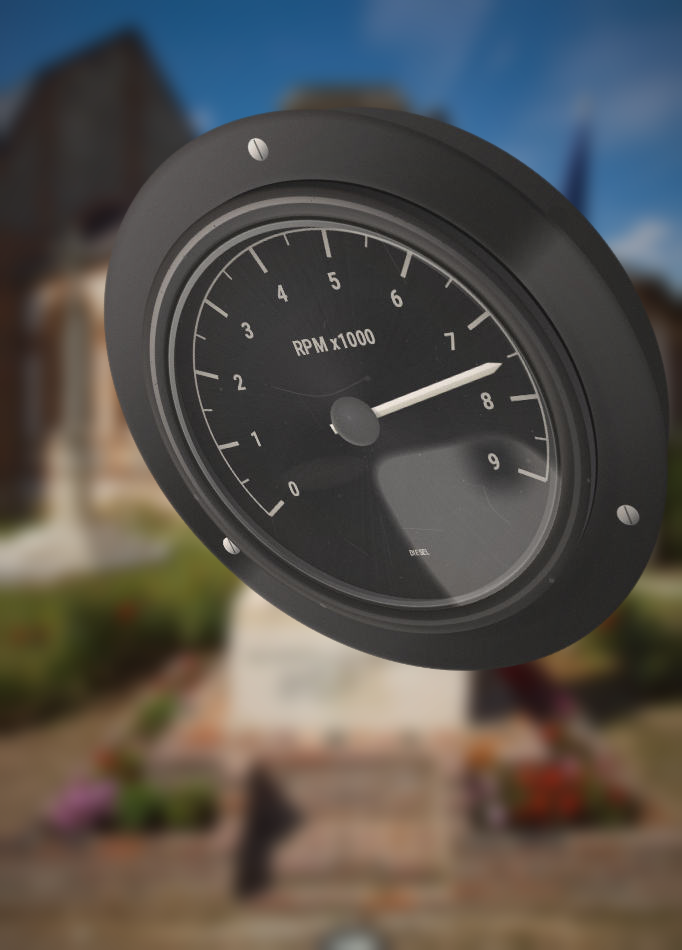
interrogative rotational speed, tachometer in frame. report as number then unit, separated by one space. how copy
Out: 7500 rpm
